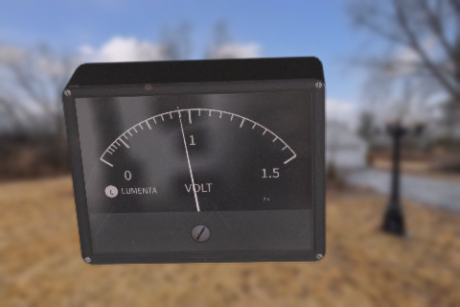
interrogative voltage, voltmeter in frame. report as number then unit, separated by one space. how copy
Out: 0.95 V
